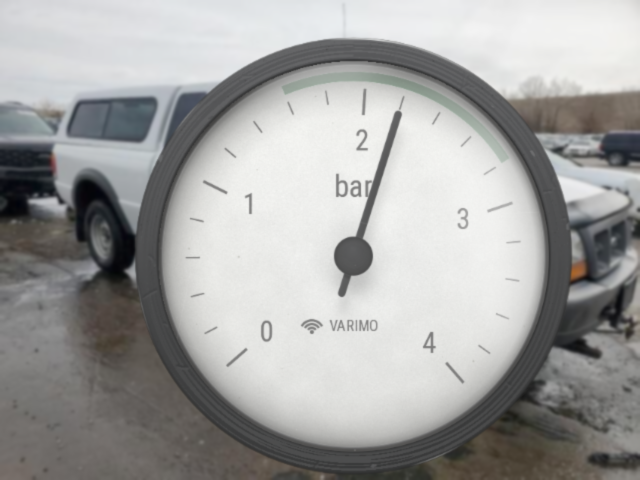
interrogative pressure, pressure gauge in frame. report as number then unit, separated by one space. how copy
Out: 2.2 bar
